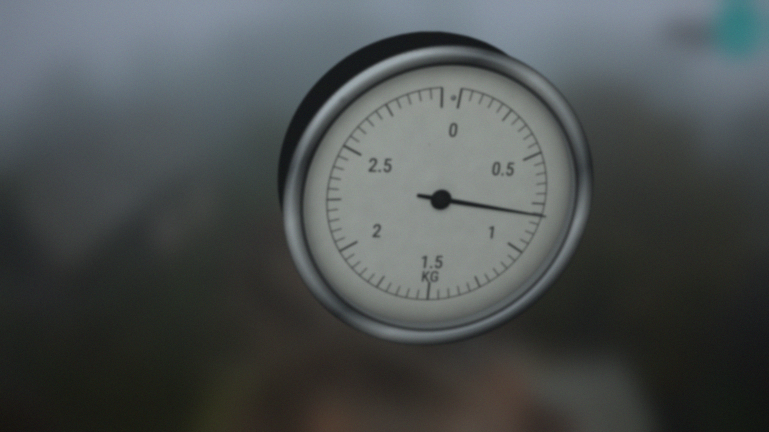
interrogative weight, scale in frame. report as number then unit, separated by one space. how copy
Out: 0.8 kg
